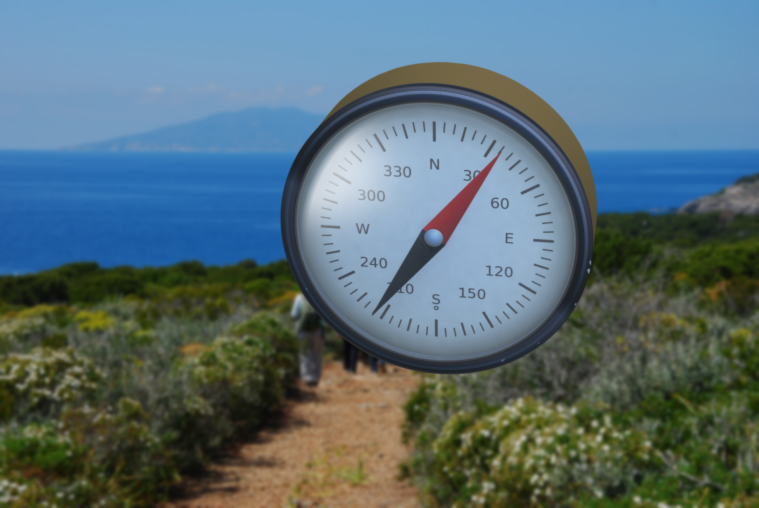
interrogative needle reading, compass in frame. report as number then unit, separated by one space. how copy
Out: 35 °
